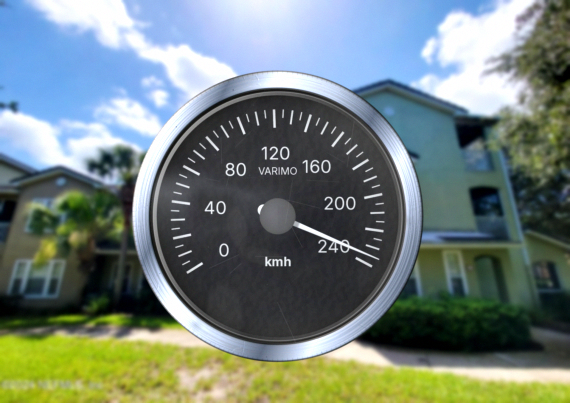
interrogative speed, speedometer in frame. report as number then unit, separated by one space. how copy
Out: 235 km/h
